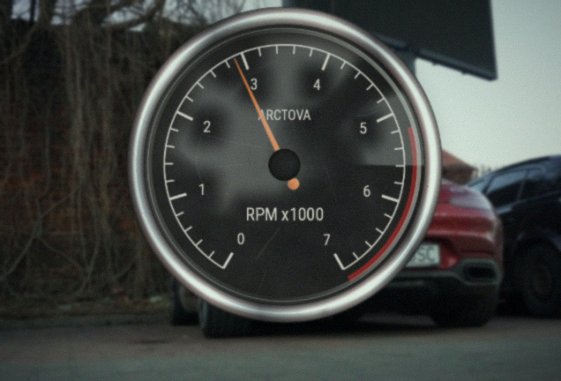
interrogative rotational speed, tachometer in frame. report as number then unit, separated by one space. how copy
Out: 2900 rpm
